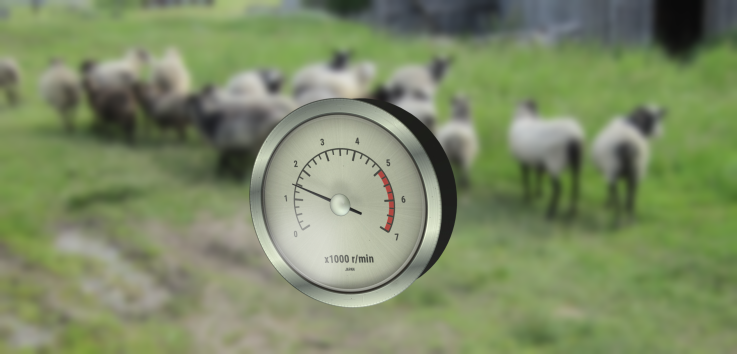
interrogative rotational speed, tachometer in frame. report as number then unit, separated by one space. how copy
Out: 1500 rpm
